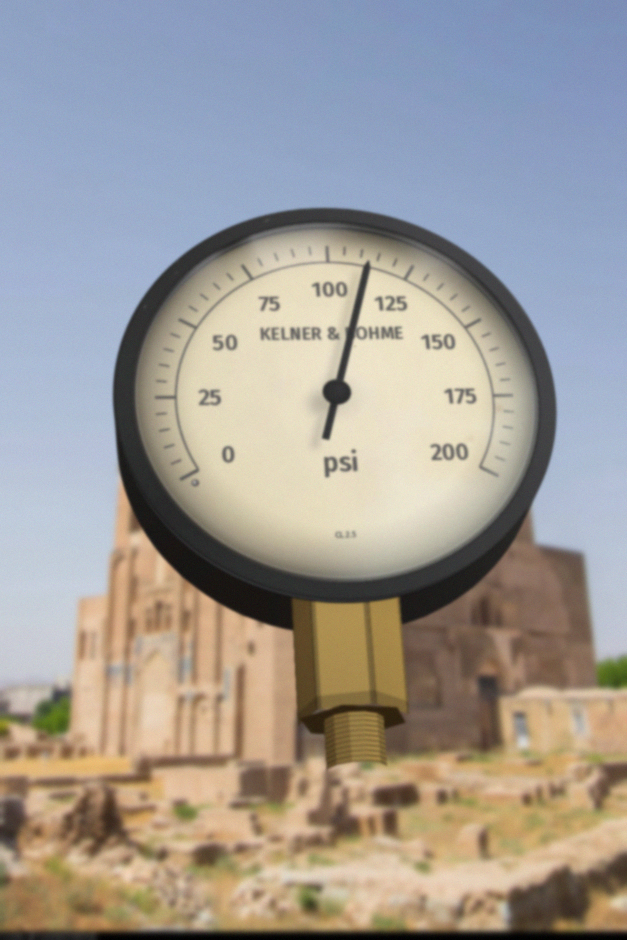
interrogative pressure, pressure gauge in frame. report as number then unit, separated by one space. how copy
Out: 112.5 psi
